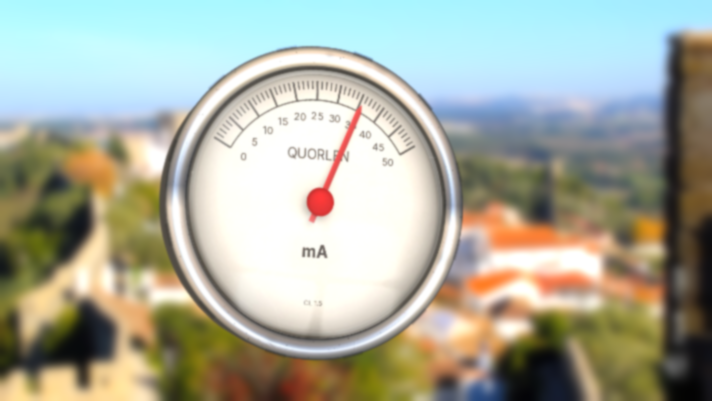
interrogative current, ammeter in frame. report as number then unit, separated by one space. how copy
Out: 35 mA
